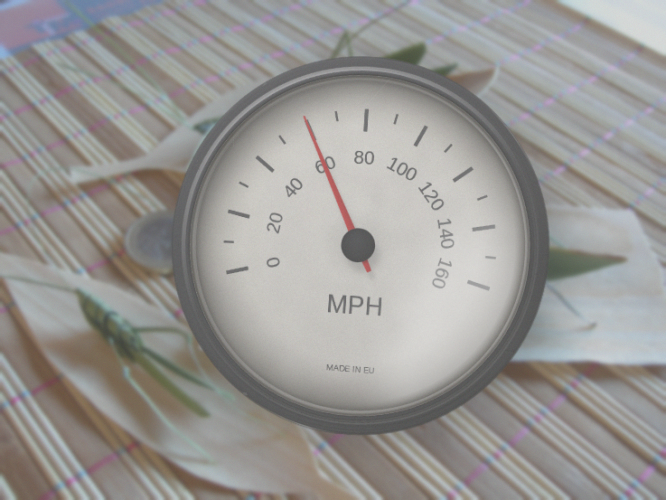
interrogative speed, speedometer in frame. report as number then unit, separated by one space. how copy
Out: 60 mph
